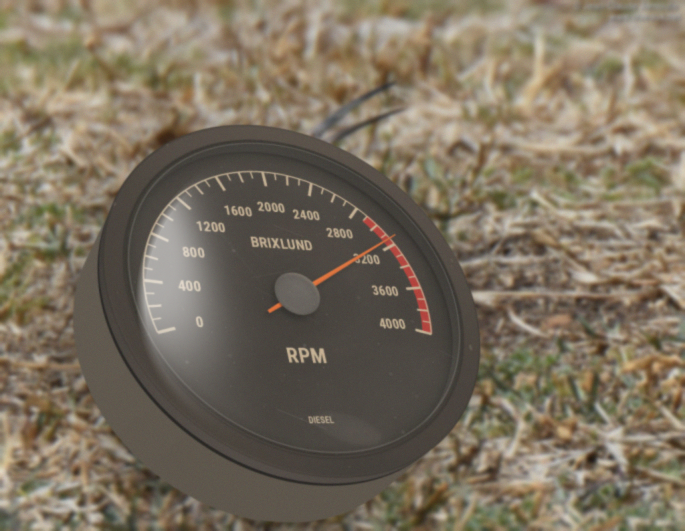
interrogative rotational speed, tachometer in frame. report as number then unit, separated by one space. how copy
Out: 3150 rpm
